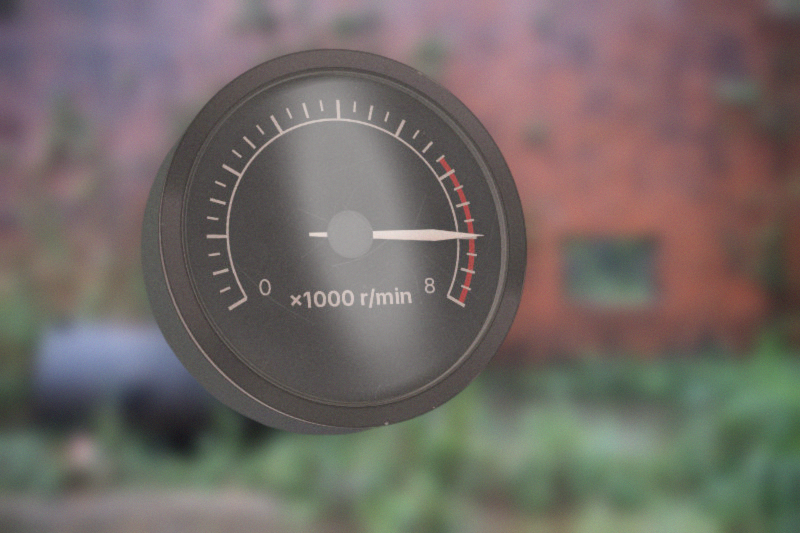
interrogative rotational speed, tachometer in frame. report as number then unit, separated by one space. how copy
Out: 7000 rpm
